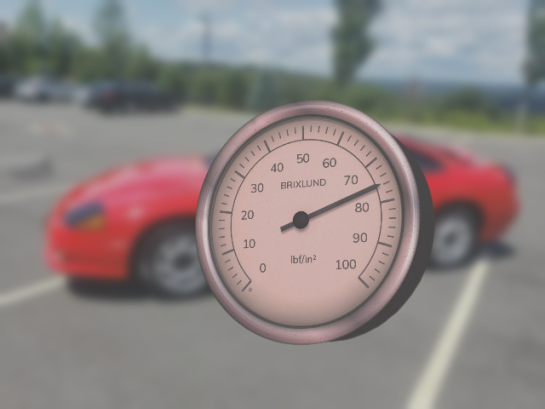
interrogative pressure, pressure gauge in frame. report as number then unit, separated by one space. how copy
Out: 76 psi
